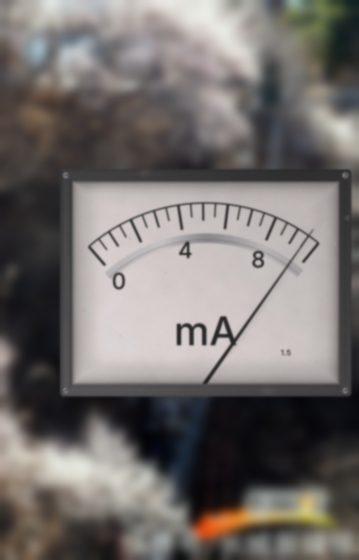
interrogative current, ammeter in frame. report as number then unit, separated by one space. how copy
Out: 9.5 mA
